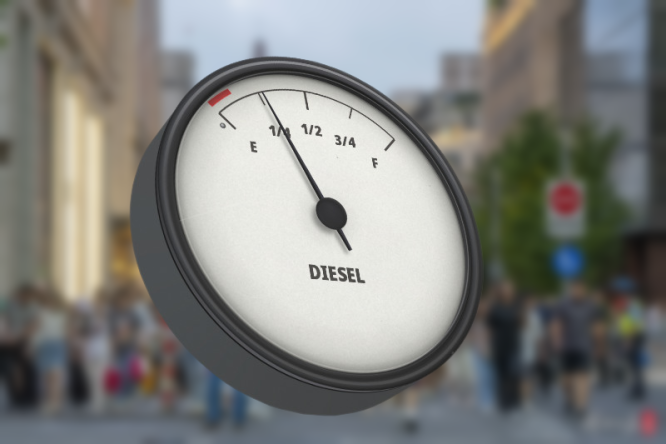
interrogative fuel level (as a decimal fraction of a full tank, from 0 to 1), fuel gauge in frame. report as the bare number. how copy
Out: 0.25
